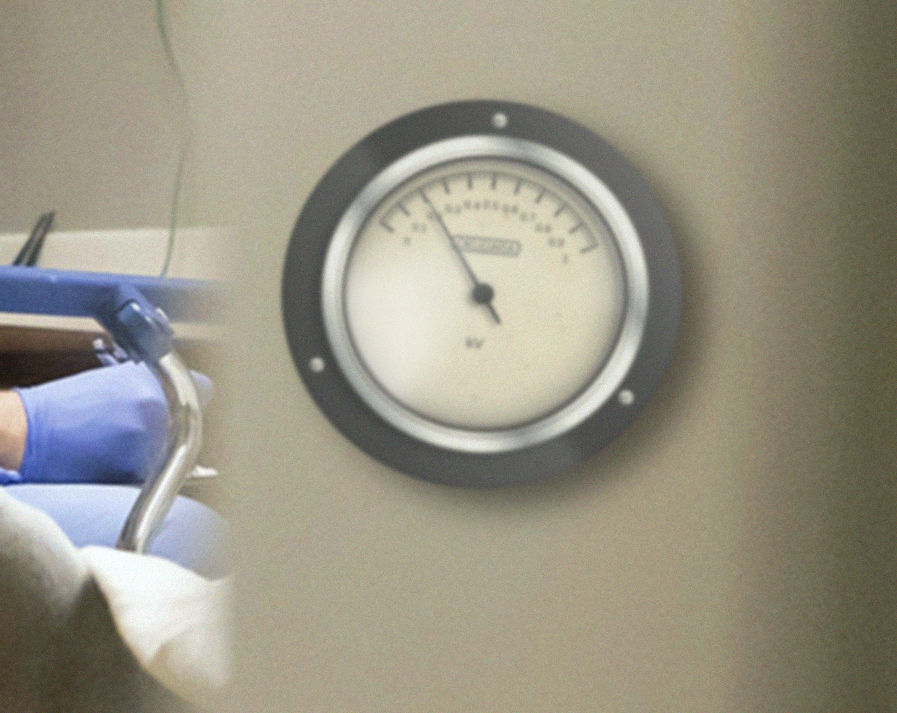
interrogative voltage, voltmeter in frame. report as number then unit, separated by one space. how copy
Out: 0.2 kV
